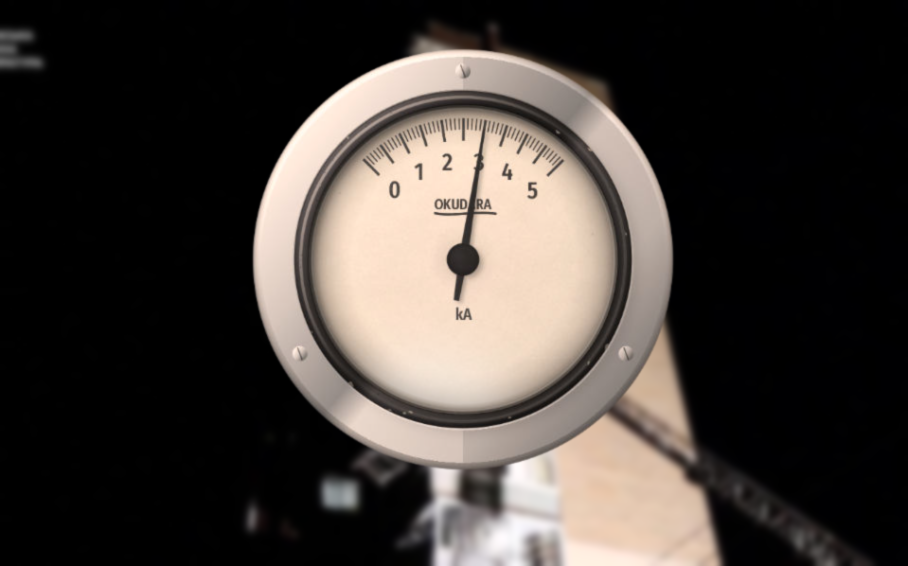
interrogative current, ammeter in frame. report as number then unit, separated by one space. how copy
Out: 3 kA
